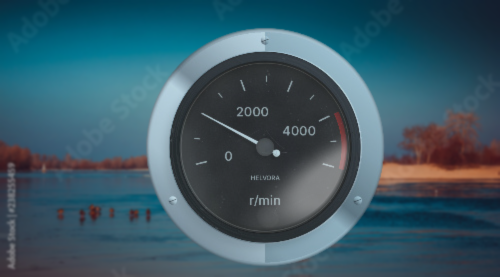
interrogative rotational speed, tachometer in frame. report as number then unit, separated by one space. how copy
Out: 1000 rpm
